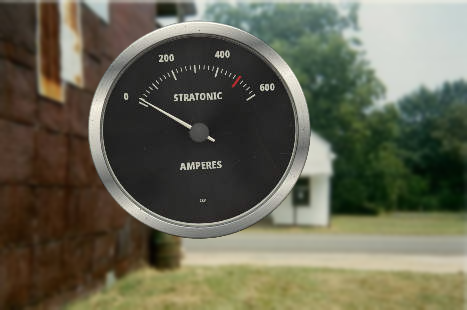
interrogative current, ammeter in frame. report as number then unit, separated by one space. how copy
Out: 20 A
